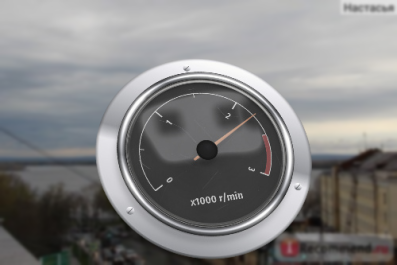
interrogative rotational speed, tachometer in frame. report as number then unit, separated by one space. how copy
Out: 2250 rpm
